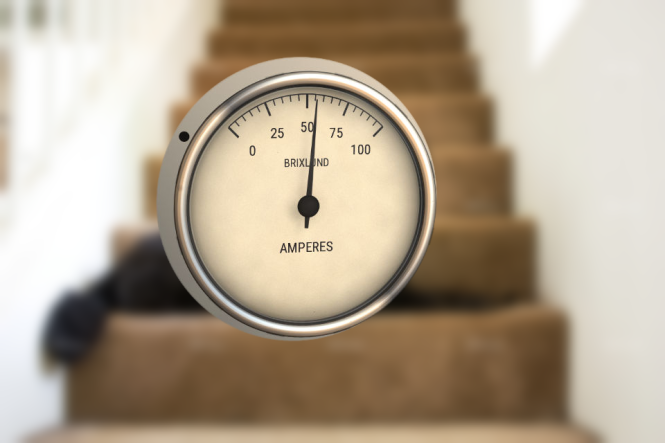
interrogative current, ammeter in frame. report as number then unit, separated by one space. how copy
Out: 55 A
